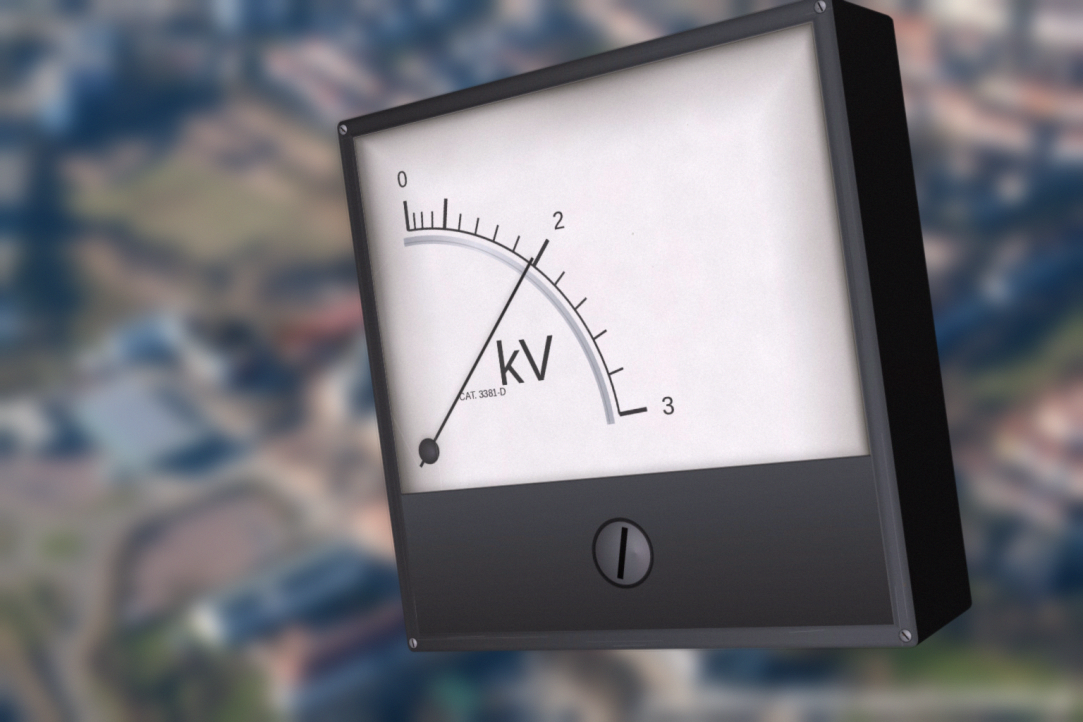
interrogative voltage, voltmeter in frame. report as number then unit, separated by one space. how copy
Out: 2 kV
